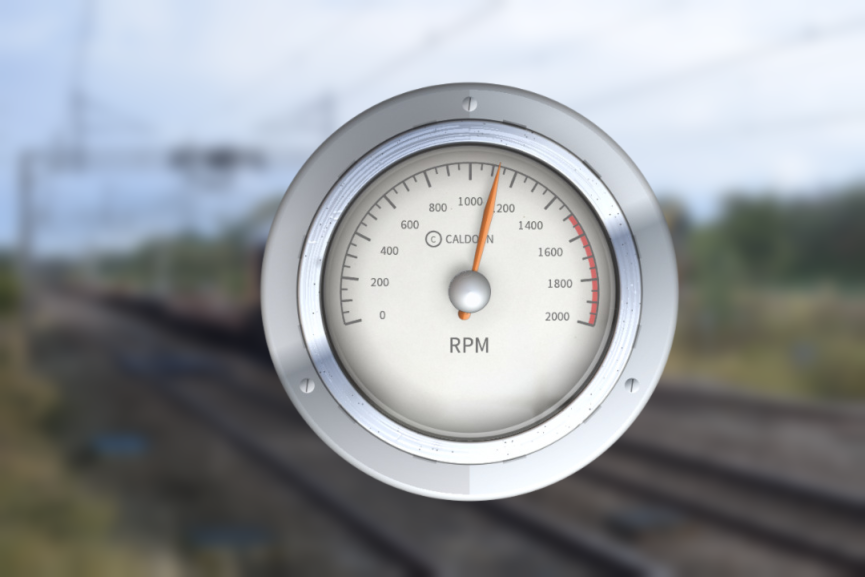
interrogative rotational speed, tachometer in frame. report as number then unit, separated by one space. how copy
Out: 1125 rpm
